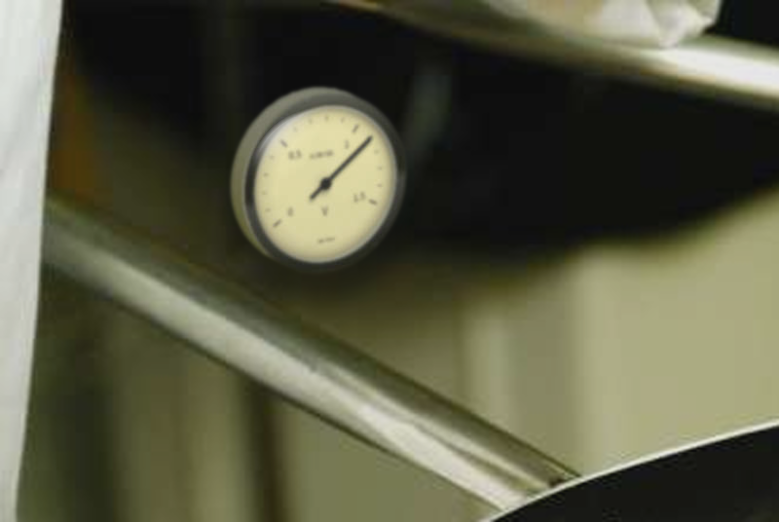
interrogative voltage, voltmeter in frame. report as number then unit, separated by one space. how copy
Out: 1.1 V
